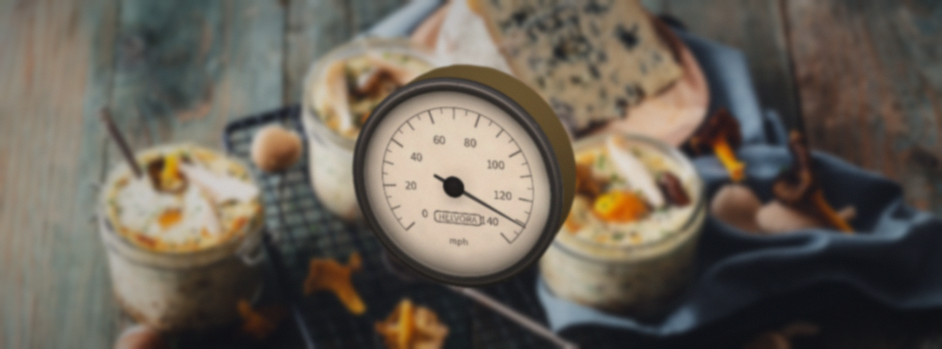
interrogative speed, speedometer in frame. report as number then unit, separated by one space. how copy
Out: 130 mph
